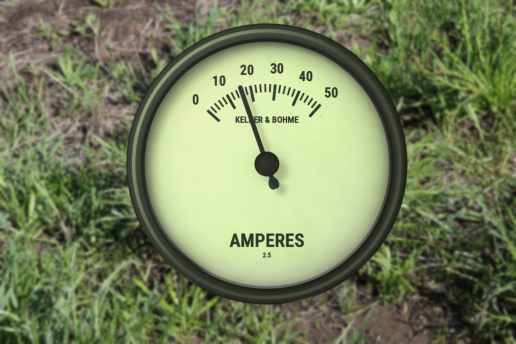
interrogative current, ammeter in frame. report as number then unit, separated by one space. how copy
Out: 16 A
